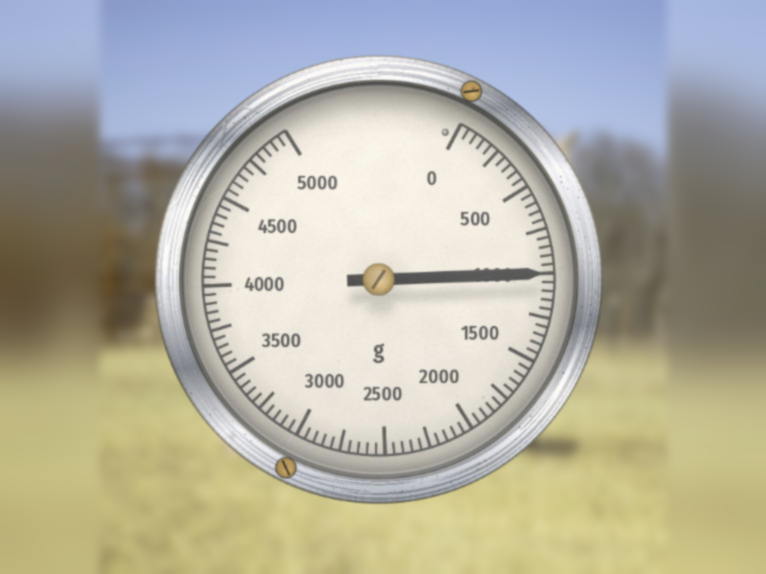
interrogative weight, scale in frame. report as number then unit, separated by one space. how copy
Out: 1000 g
